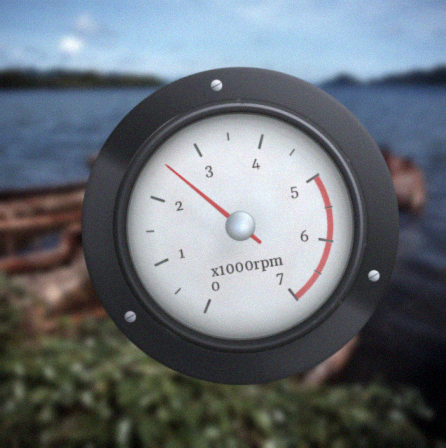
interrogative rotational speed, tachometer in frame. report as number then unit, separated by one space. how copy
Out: 2500 rpm
